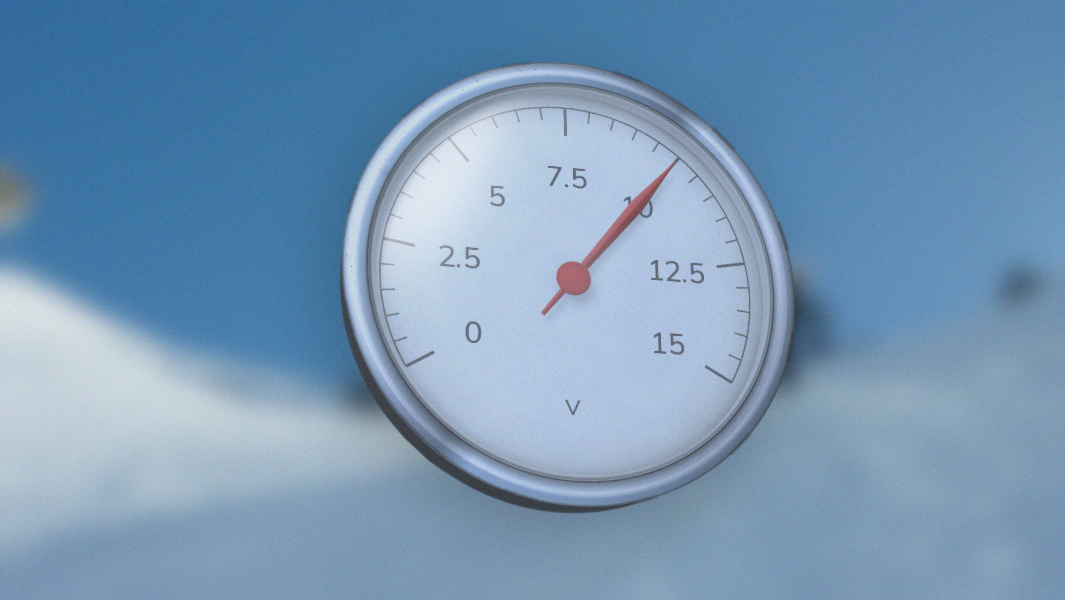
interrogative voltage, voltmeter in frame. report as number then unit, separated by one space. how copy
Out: 10 V
